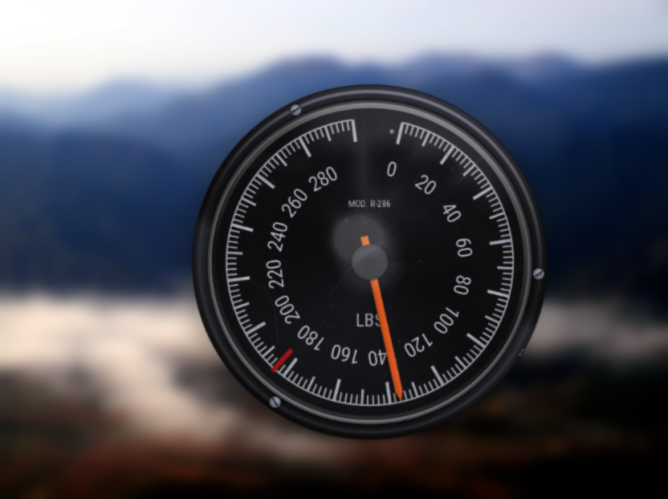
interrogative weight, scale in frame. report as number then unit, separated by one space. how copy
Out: 136 lb
